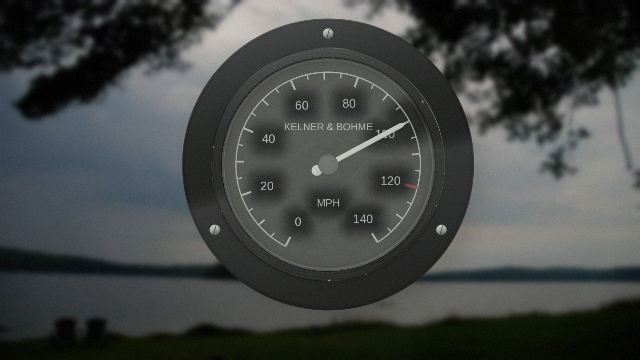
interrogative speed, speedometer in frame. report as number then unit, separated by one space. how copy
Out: 100 mph
